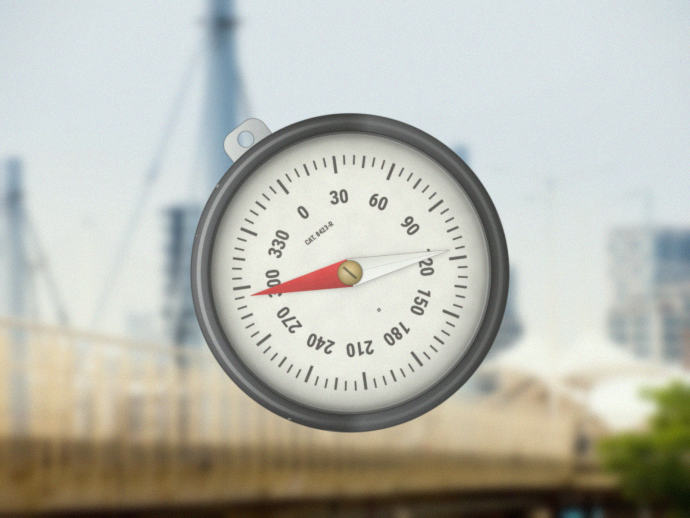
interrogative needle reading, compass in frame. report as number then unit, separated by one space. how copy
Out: 295 °
